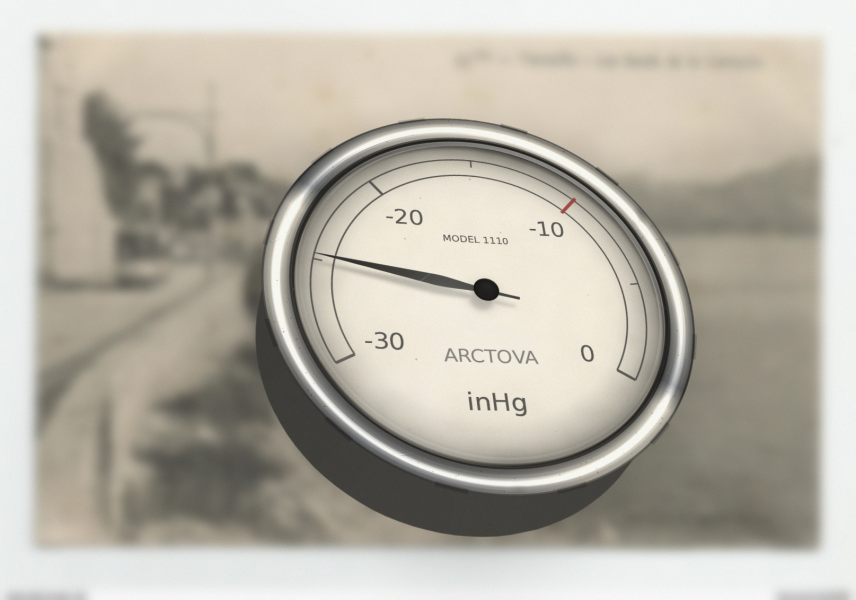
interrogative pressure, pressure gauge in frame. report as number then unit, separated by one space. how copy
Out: -25 inHg
